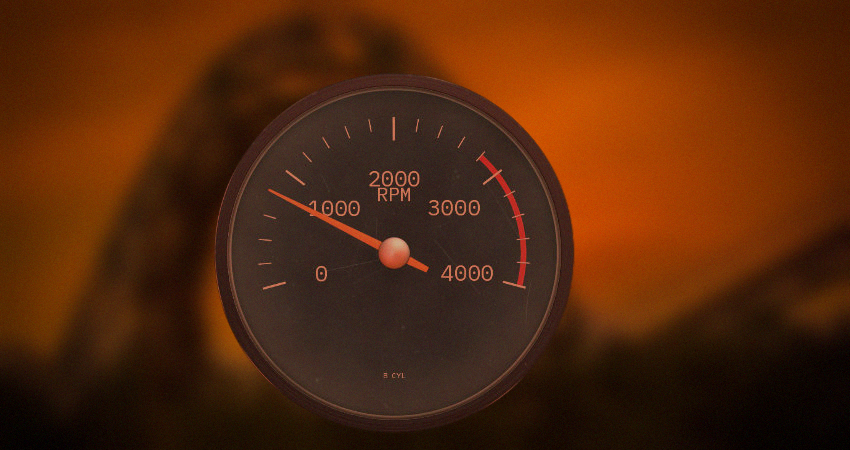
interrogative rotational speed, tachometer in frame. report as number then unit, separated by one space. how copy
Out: 800 rpm
